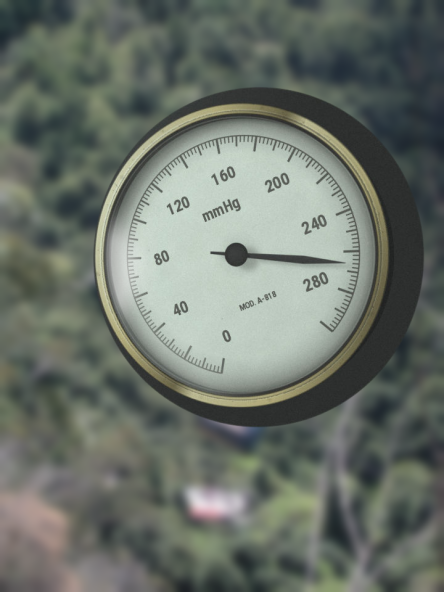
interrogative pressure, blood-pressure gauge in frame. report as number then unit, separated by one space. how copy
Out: 266 mmHg
